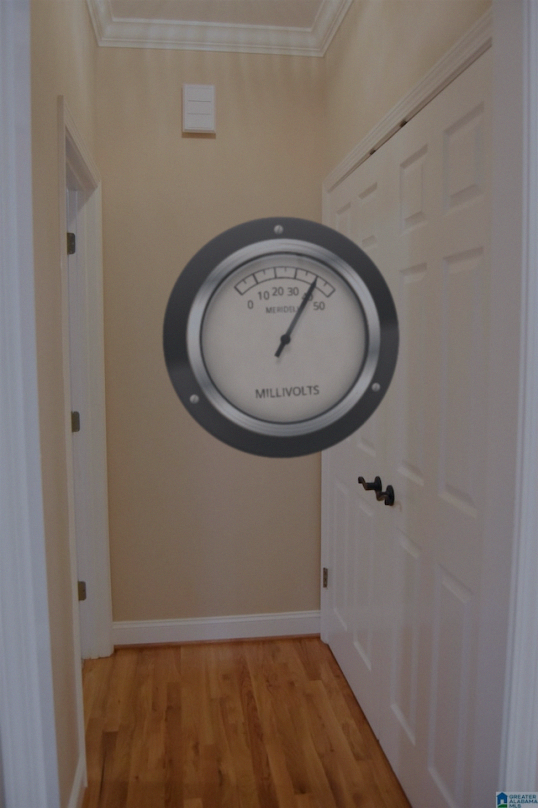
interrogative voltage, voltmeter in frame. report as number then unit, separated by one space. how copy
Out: 40 mV
